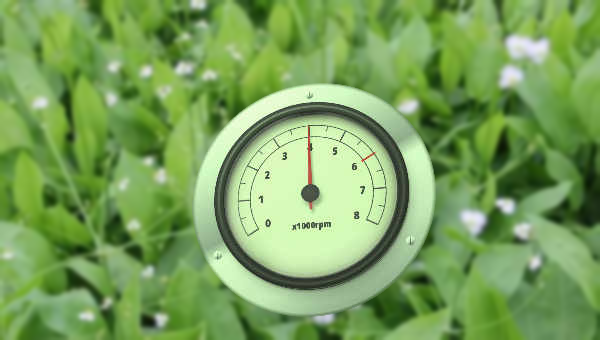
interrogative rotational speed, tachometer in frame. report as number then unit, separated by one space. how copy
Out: 4000 rpm
